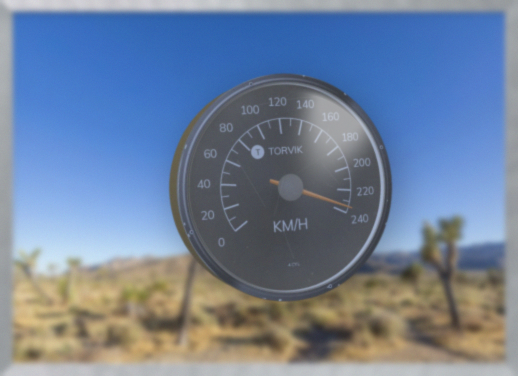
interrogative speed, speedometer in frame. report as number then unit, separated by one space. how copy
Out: 235 km/h
